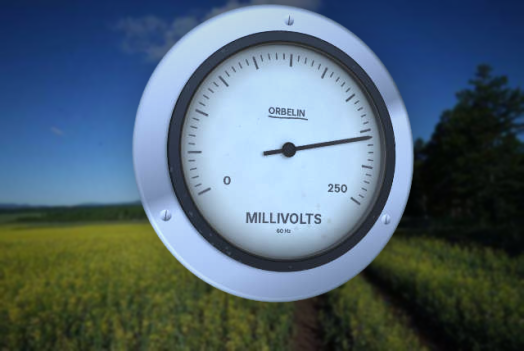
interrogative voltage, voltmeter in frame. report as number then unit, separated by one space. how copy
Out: 205 mV
